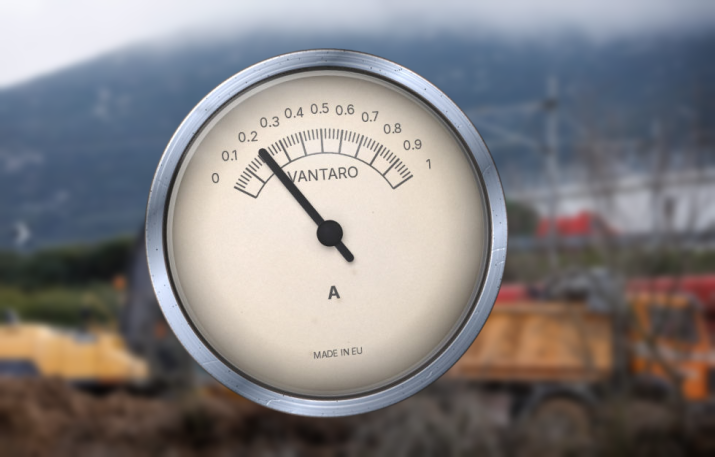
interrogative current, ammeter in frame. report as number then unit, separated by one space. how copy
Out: 0.2 A
